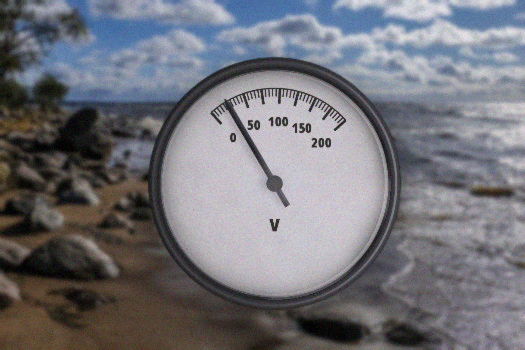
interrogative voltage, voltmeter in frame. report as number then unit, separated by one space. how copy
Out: 25 V
